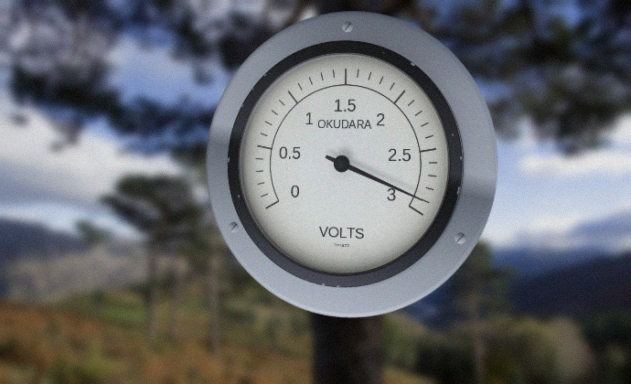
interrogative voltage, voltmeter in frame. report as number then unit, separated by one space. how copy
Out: 2.9 V
